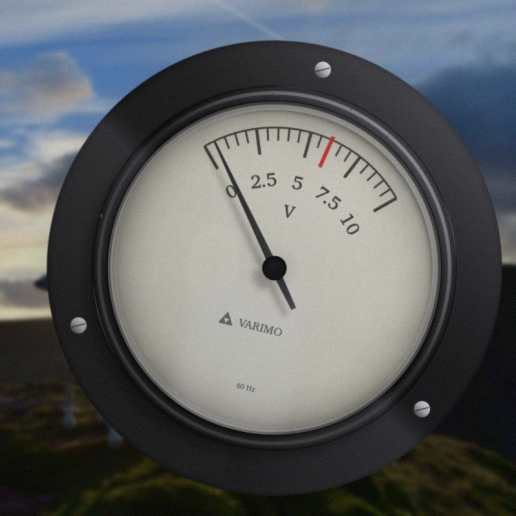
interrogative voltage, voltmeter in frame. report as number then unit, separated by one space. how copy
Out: 0.5 V
